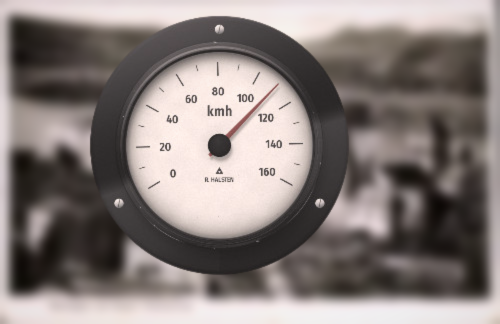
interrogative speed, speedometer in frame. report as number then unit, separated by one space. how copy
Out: 110 km/h
